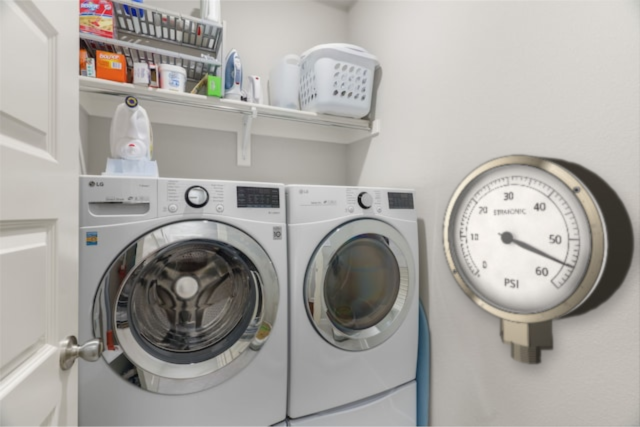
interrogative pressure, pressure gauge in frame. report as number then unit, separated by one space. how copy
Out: 55 psi
